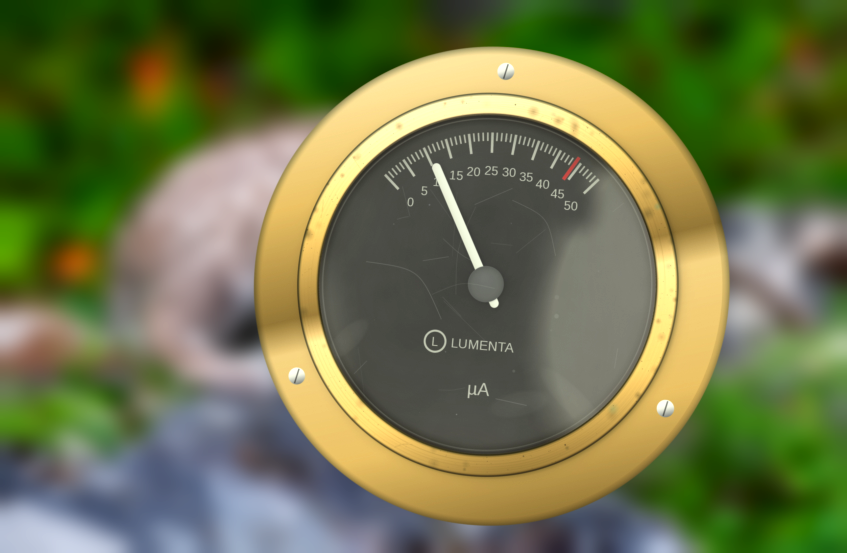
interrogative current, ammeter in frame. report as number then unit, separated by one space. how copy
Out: 11 µA
